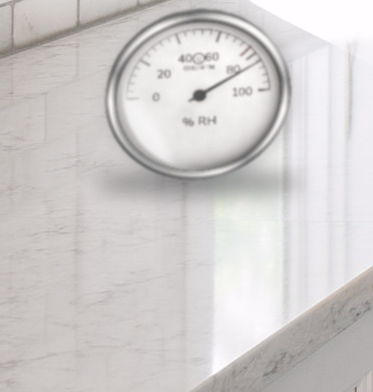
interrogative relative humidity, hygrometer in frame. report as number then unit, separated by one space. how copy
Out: 84 %
